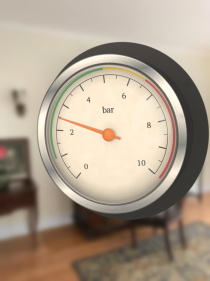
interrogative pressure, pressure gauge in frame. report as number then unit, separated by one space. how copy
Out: 2.5 bar
